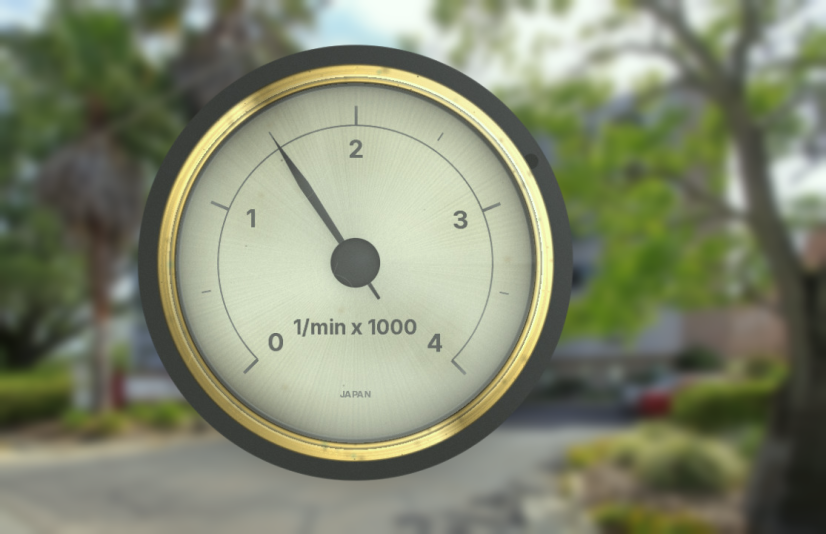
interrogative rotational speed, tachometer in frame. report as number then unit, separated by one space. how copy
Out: 1500 rpm
